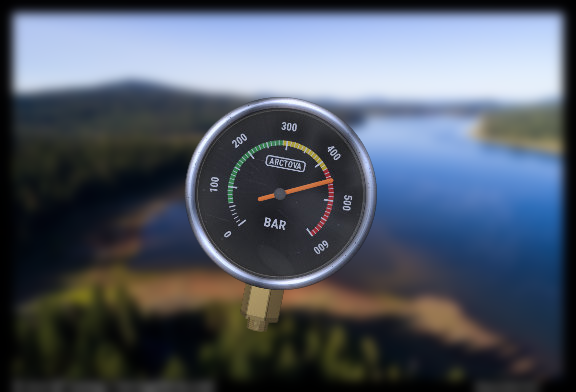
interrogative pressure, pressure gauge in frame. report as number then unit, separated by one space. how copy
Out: 450 bar
